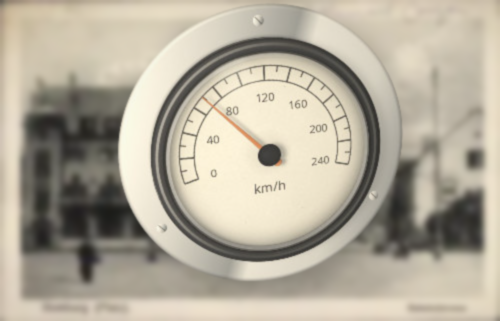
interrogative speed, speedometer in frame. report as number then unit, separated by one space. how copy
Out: 70 km/h
